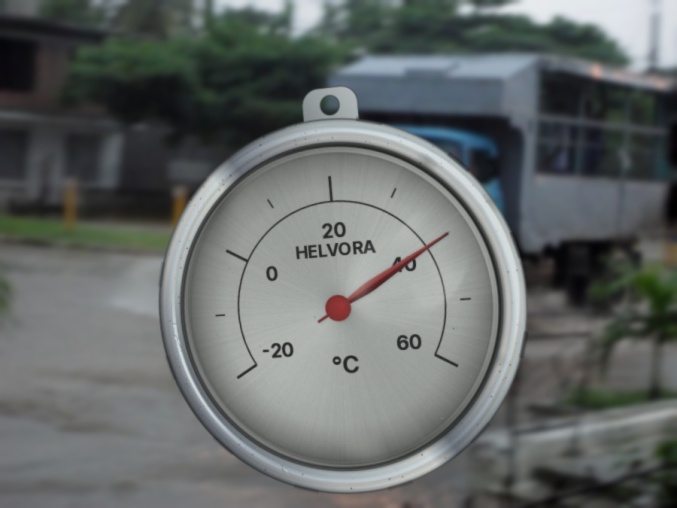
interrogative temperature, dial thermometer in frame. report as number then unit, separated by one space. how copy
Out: 40 °C
